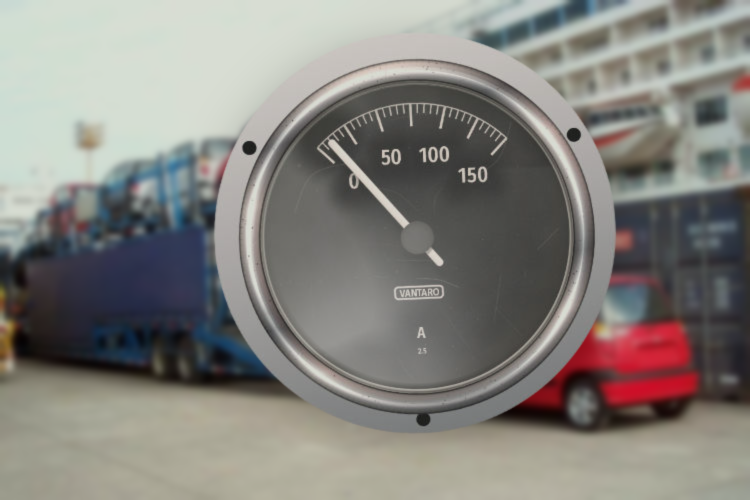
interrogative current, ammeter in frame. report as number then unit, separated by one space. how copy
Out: 10 A
